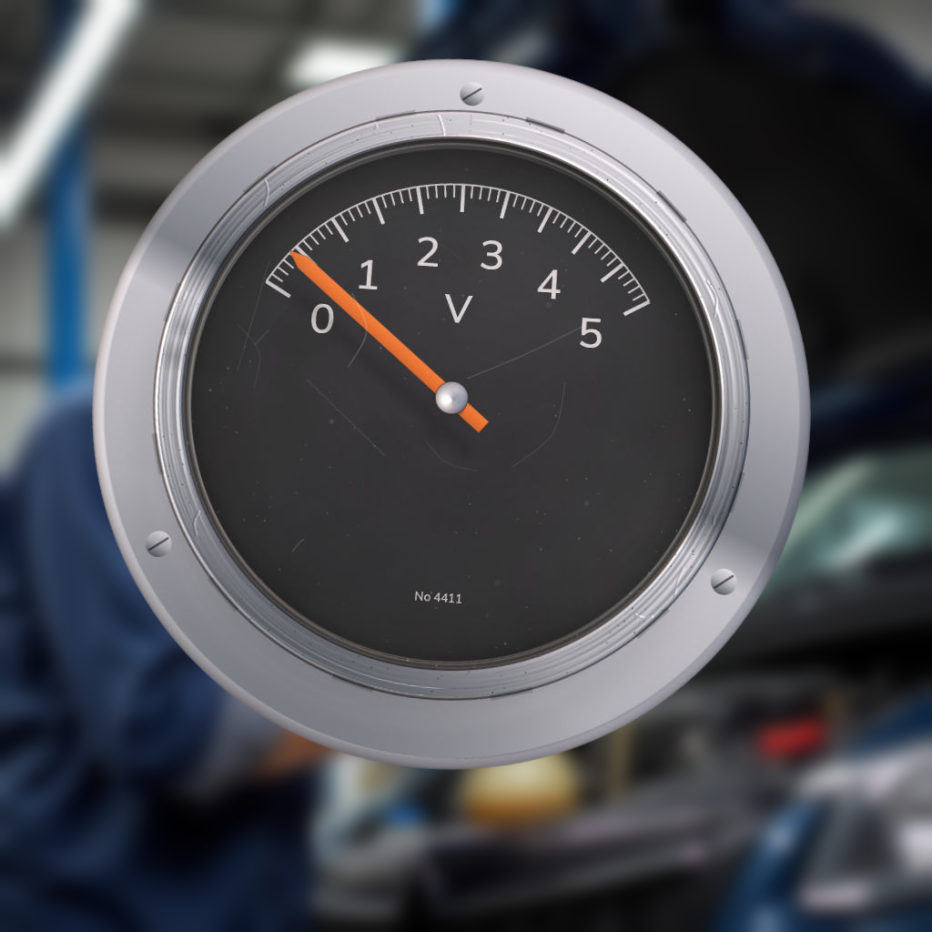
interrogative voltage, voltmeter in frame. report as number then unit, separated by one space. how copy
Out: 0.4 V
